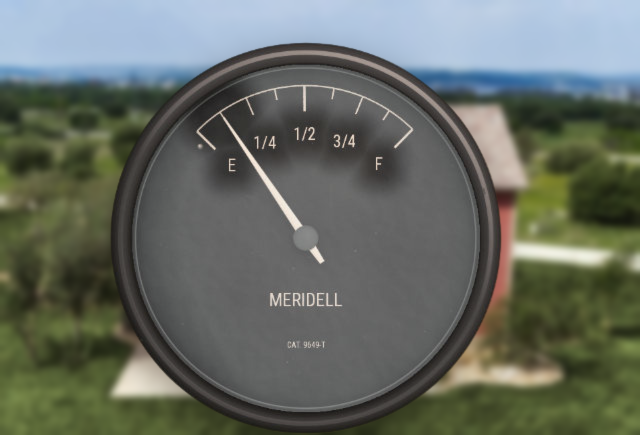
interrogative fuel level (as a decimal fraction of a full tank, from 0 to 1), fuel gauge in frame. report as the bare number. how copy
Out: 0.125
